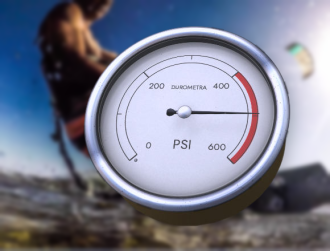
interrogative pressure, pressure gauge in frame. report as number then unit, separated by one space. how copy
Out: 500 psi
